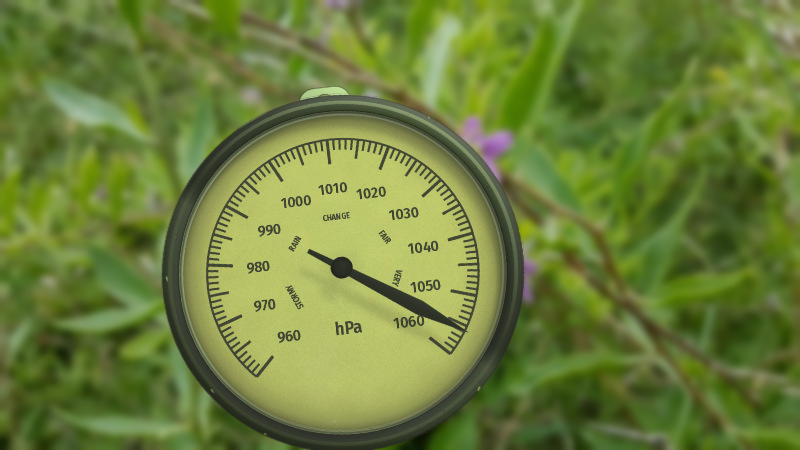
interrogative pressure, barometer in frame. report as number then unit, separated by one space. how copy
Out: 1056 hPa
